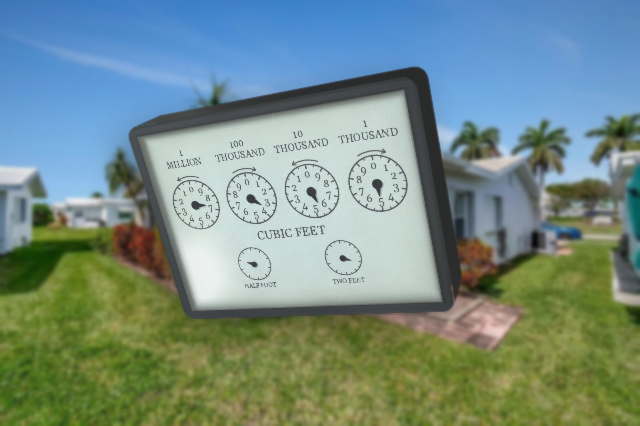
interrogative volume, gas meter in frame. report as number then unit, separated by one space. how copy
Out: 735500 ft³
